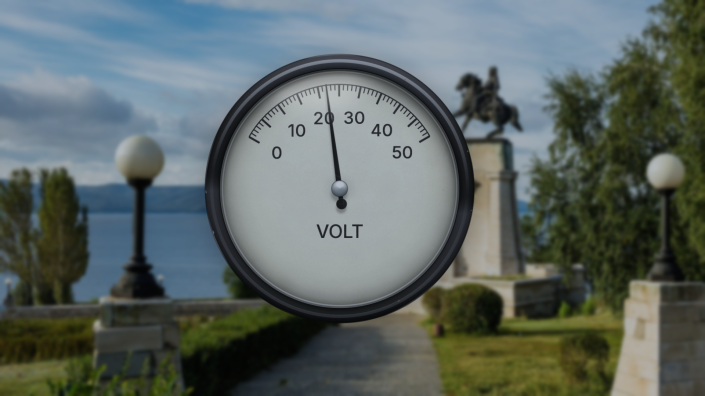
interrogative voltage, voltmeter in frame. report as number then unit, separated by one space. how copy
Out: 22 V
